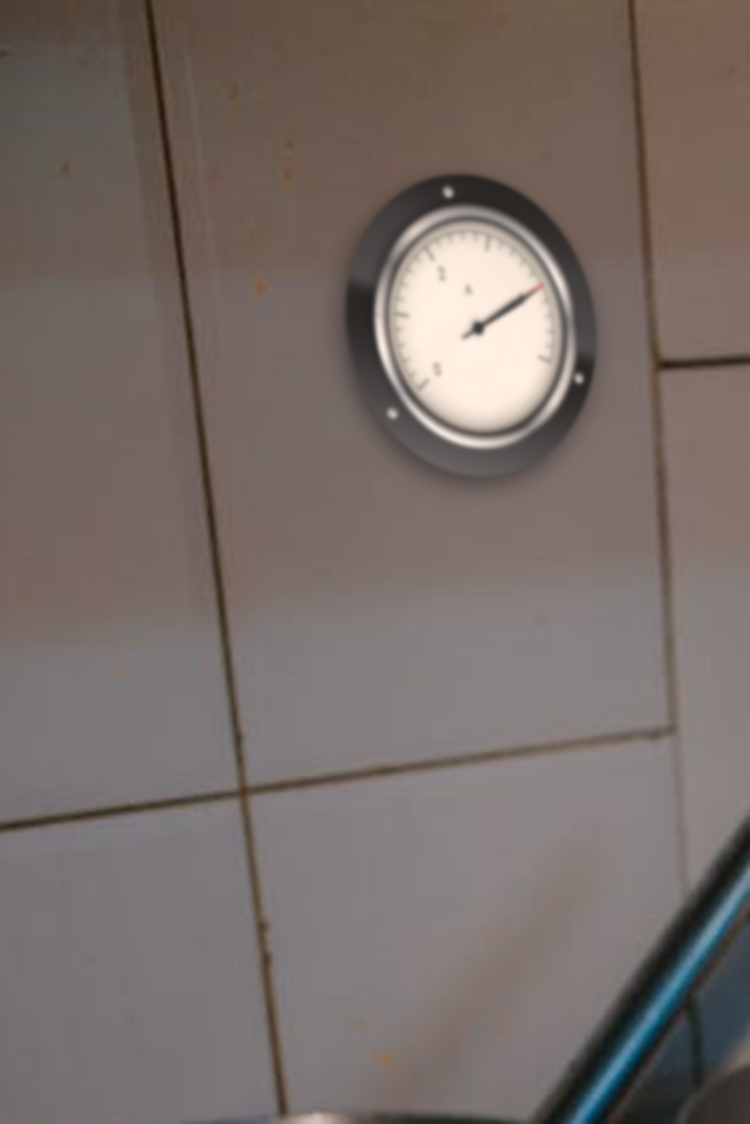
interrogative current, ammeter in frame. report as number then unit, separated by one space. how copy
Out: 4 A
